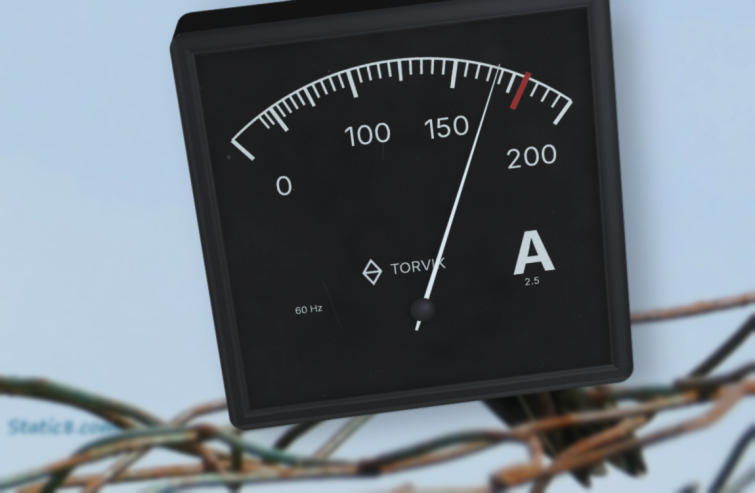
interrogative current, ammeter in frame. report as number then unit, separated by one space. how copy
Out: 167.5 A
